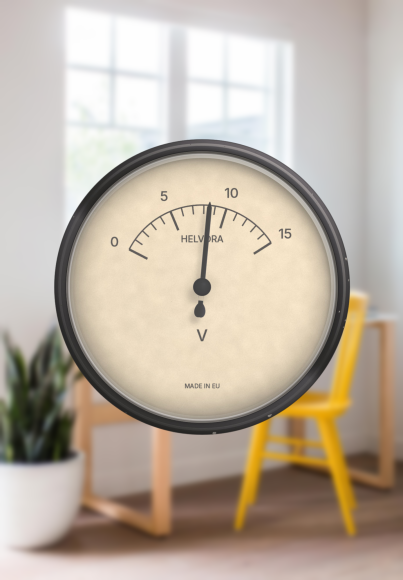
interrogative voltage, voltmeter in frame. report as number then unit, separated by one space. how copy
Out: 8.5 V
